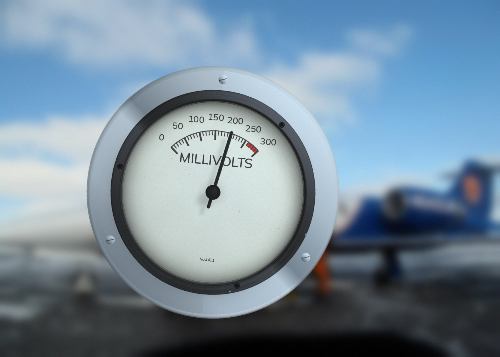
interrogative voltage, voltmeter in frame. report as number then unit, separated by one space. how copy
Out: 200 mV
